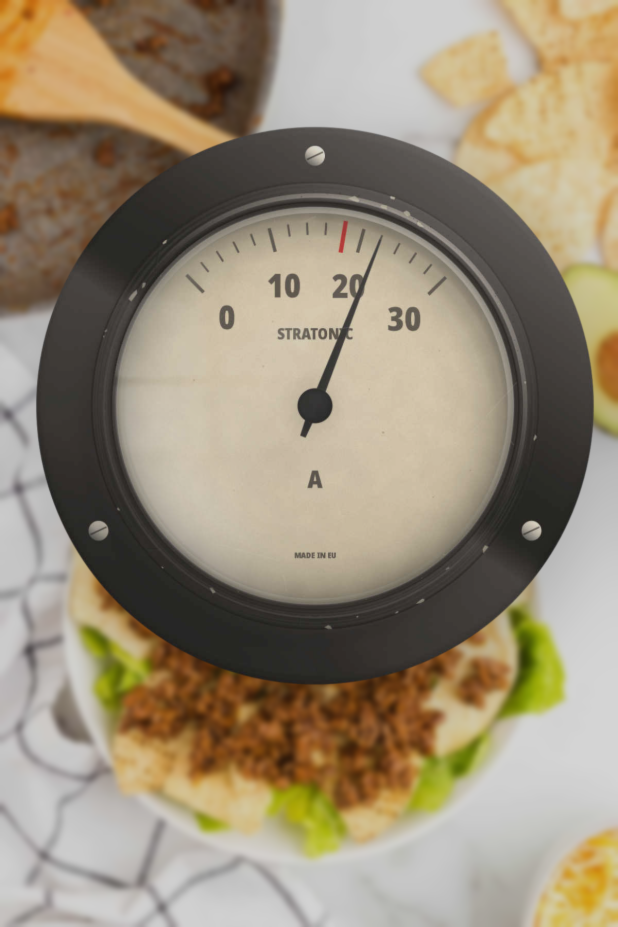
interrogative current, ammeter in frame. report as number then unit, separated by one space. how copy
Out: 22 A
